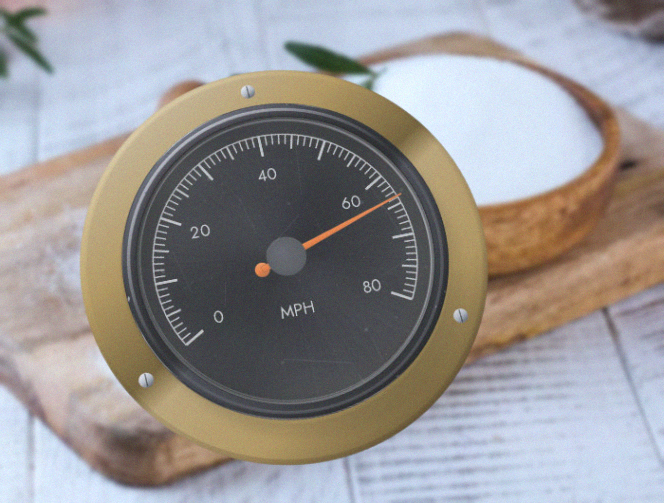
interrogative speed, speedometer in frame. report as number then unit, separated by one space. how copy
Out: 64 mph
